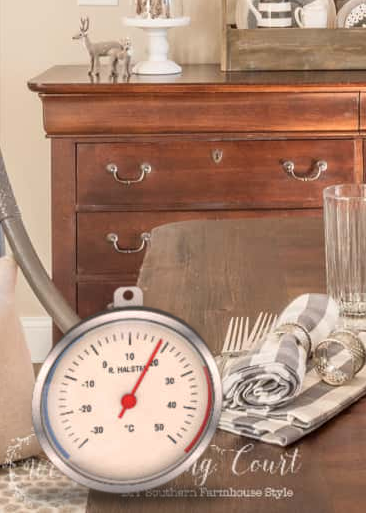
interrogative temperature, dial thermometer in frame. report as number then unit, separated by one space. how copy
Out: 18 °C
